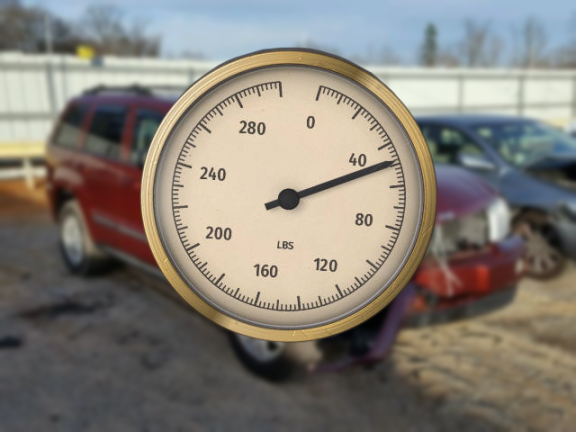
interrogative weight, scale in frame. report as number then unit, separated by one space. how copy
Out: 48 lb
